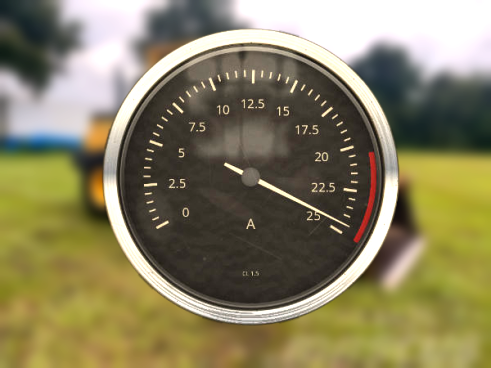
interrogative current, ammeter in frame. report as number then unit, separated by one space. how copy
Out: 24.5 A
